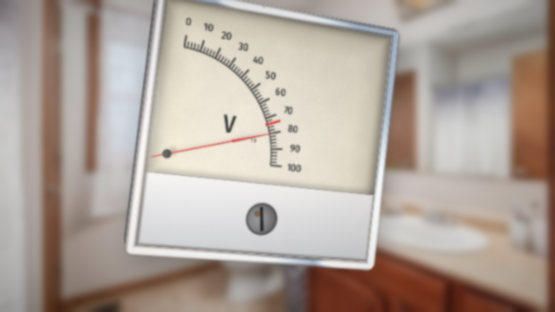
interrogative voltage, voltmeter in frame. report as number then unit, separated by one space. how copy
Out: 80 V
